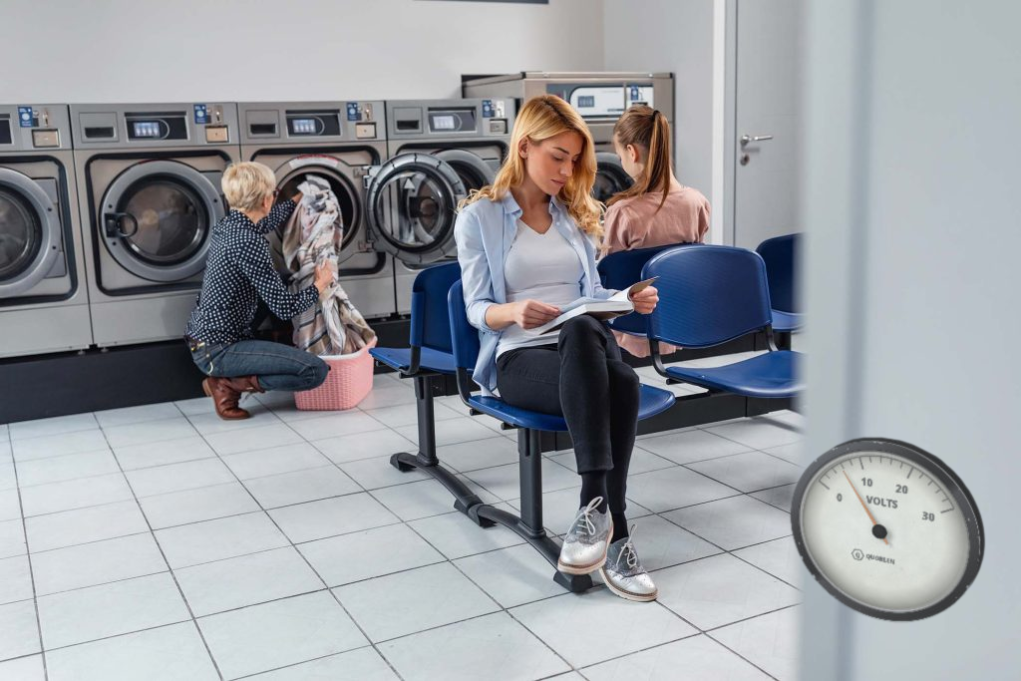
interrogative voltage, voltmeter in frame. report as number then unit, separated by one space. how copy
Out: 6 V
